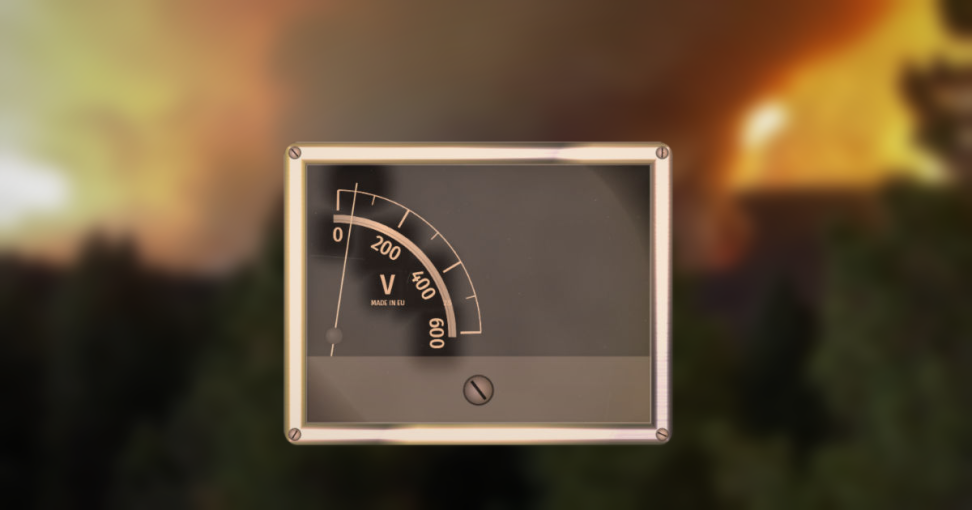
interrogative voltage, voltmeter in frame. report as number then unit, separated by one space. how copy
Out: 50 V
